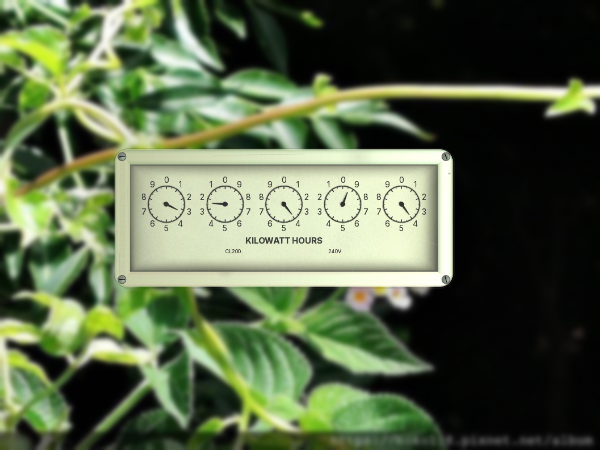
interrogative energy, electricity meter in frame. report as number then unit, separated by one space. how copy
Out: 32394 kWh
